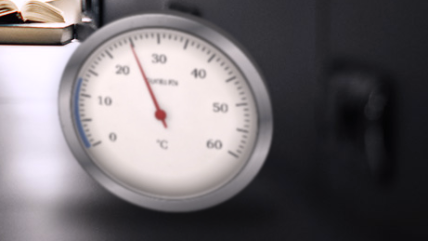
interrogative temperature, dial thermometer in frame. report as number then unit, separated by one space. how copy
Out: 25 °C
